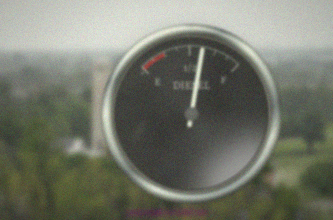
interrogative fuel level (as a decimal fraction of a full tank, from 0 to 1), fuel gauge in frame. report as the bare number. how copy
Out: 0.625
